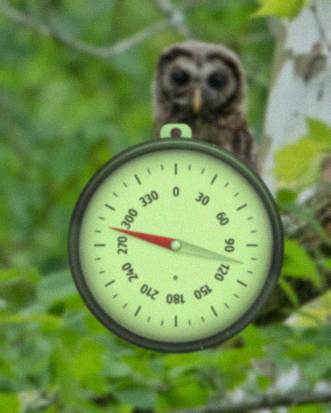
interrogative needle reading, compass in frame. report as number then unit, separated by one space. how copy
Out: 285 °
